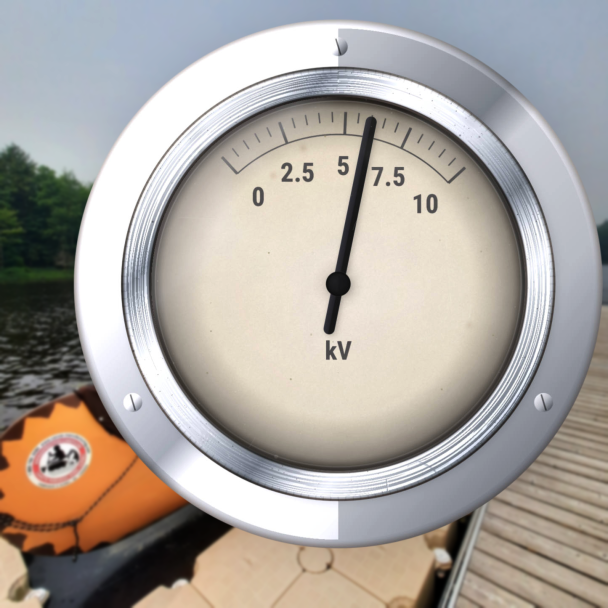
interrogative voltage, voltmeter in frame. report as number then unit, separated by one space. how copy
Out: 6 kV
